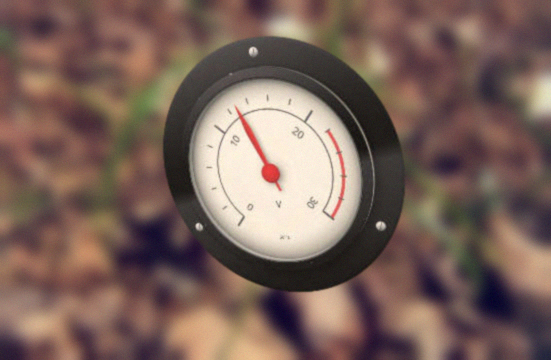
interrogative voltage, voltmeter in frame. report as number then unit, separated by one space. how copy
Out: 13 V
